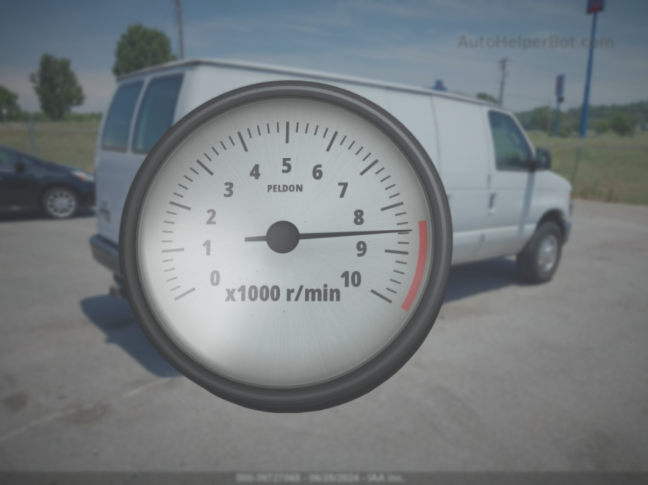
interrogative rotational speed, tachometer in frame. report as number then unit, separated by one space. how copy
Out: 8600 rpm
